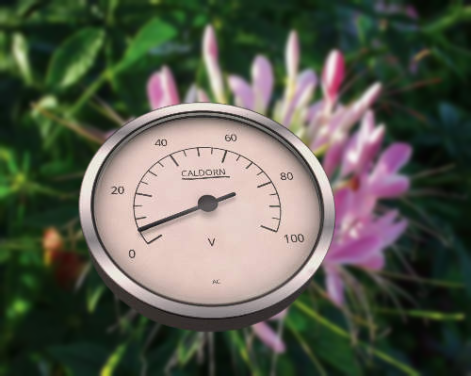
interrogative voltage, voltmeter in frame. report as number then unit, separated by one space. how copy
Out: 5 V
